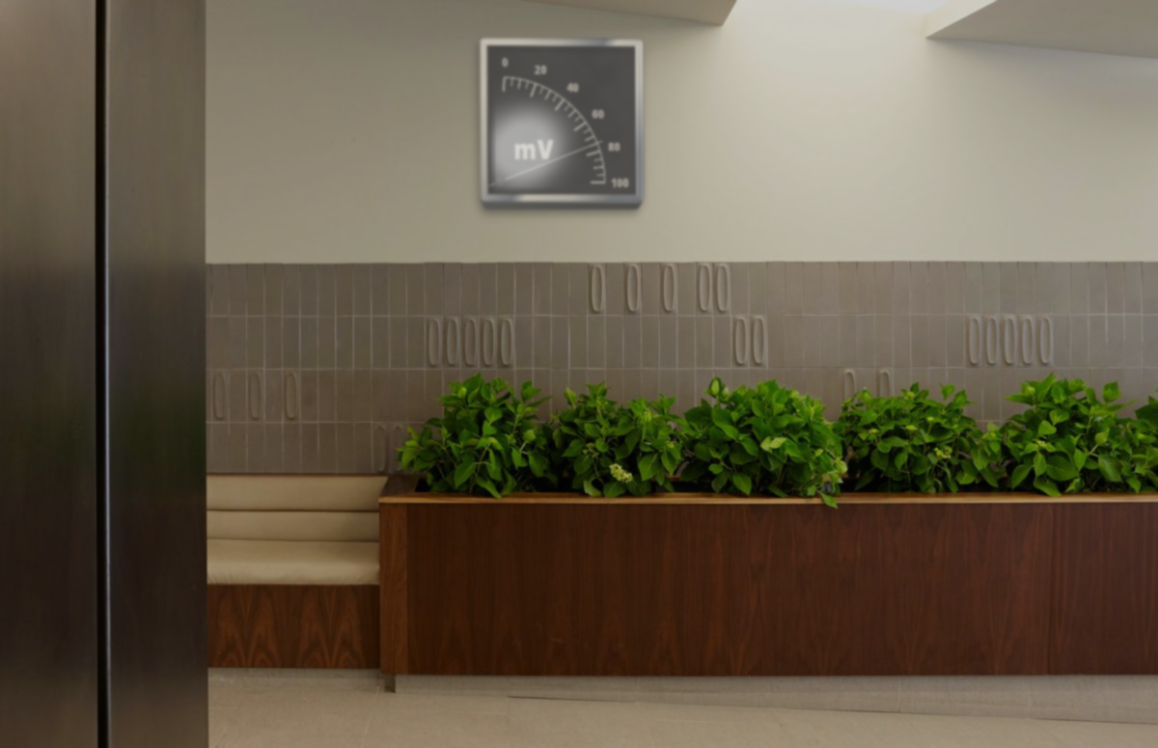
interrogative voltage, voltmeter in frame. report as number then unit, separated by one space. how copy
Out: 75 mV
